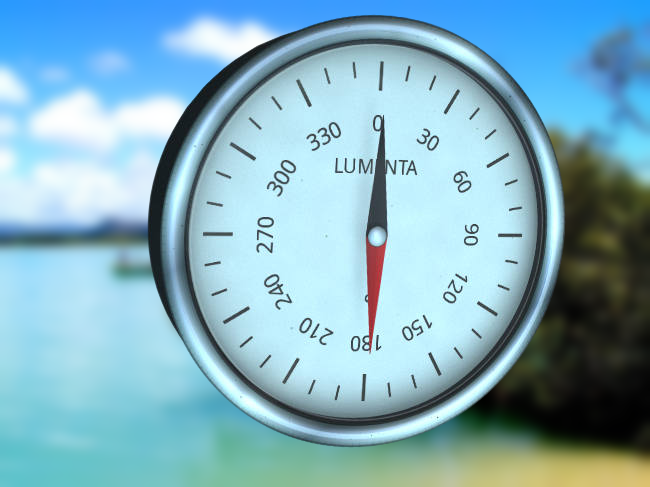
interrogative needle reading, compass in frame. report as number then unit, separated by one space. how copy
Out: 180 °
